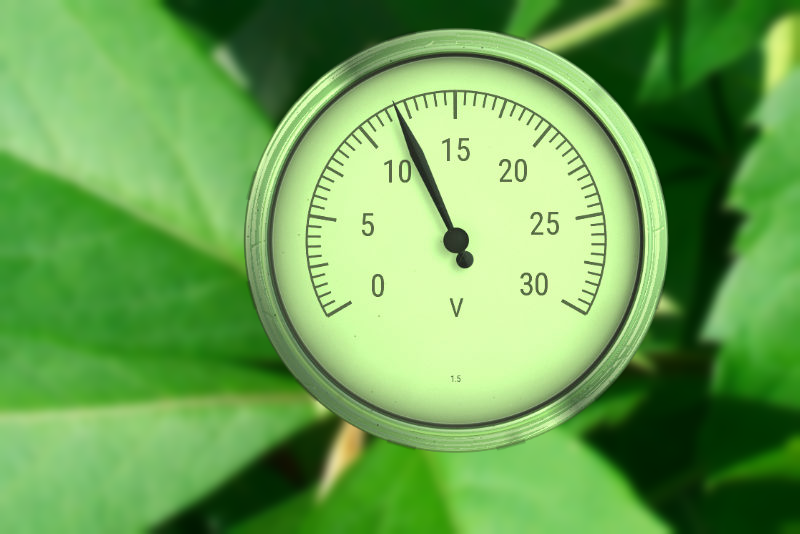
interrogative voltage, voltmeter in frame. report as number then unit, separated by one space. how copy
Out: 12 V
